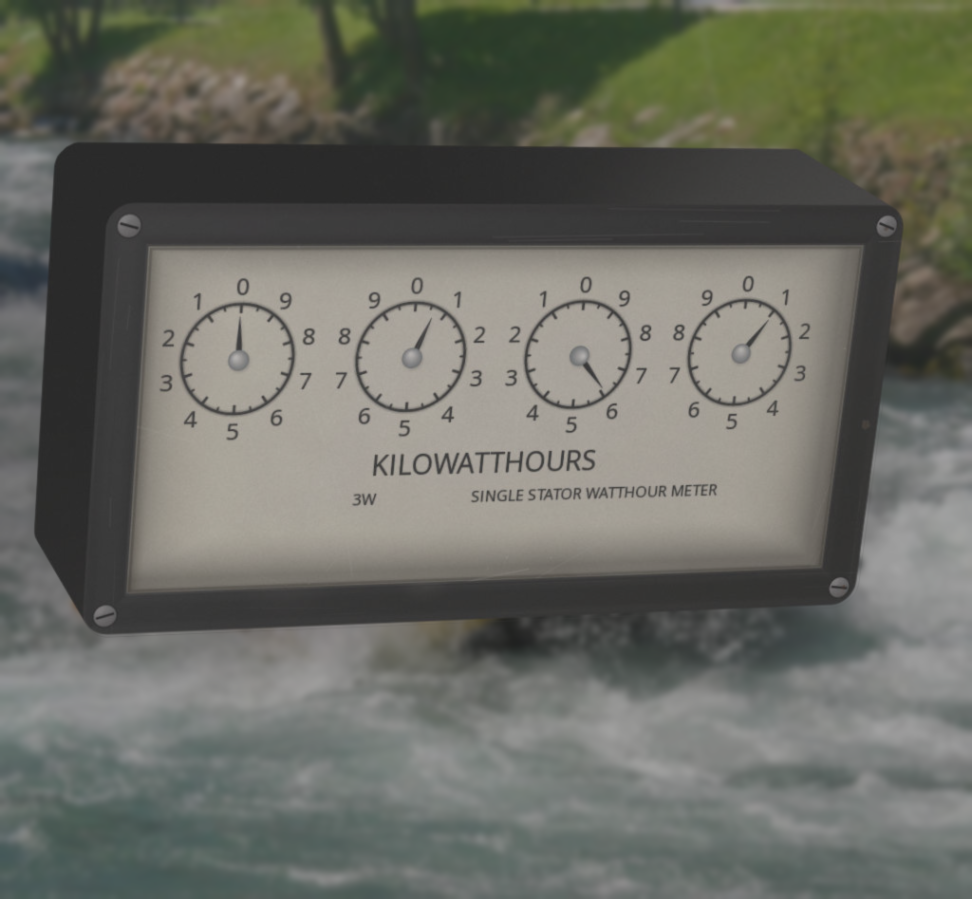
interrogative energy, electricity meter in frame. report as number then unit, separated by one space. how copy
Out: 61 kWh
